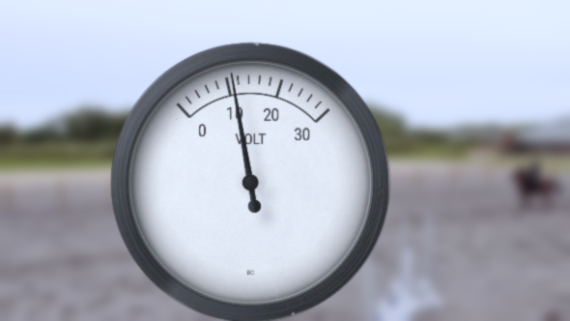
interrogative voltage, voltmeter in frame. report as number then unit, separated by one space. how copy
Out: 11 V
